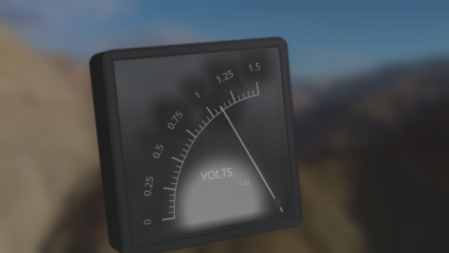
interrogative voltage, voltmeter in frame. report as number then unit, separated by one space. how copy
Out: 1.1 V
